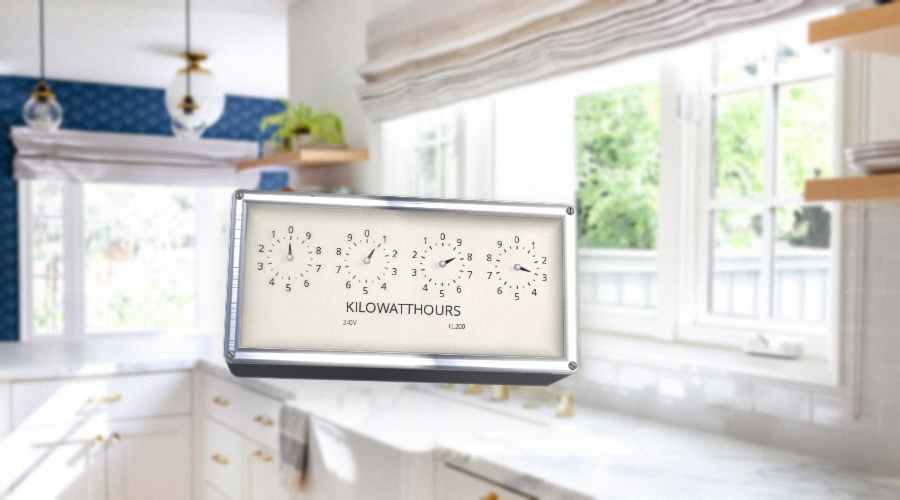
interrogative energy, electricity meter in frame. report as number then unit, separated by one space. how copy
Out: 83 kWh
